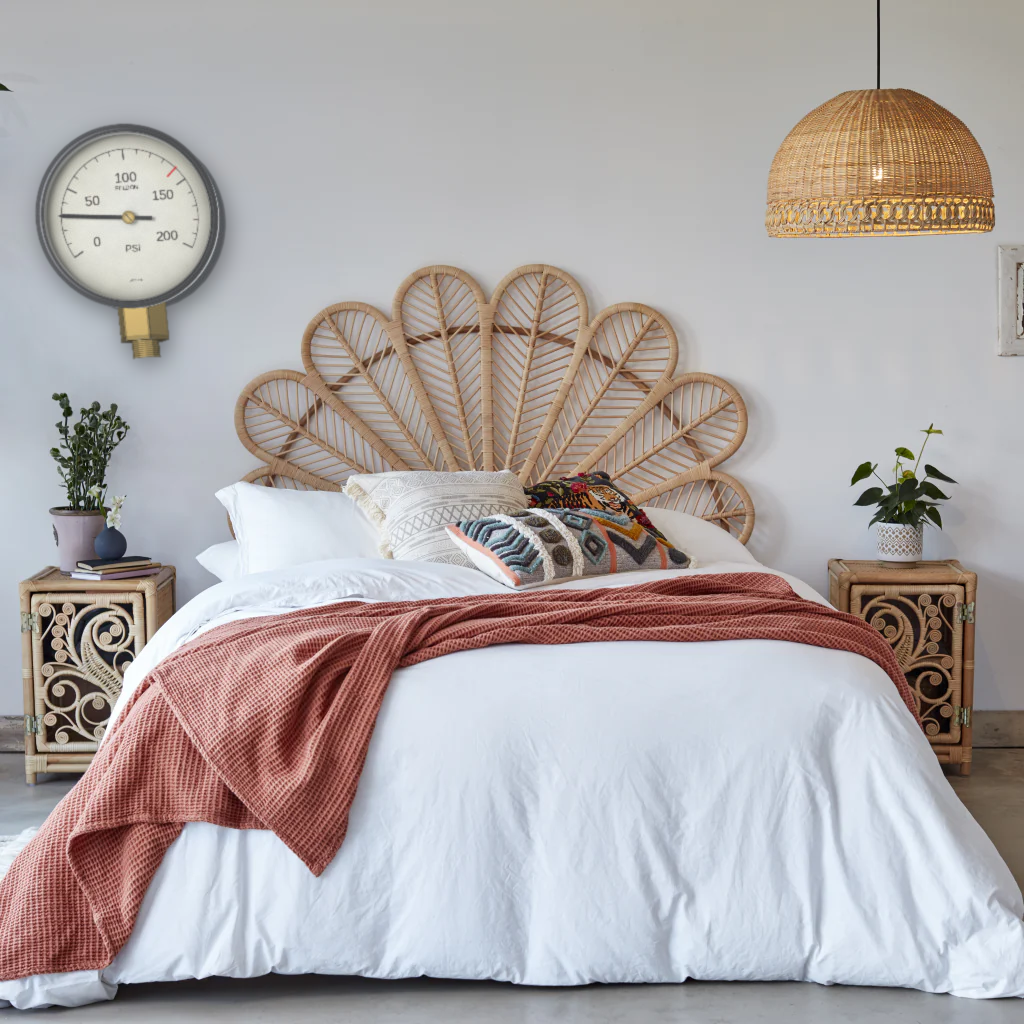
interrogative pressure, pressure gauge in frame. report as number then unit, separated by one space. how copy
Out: 30 psi
